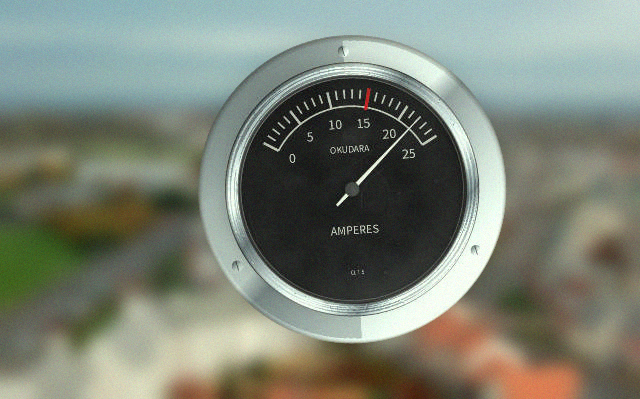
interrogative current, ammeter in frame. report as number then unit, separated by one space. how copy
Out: 22 A
